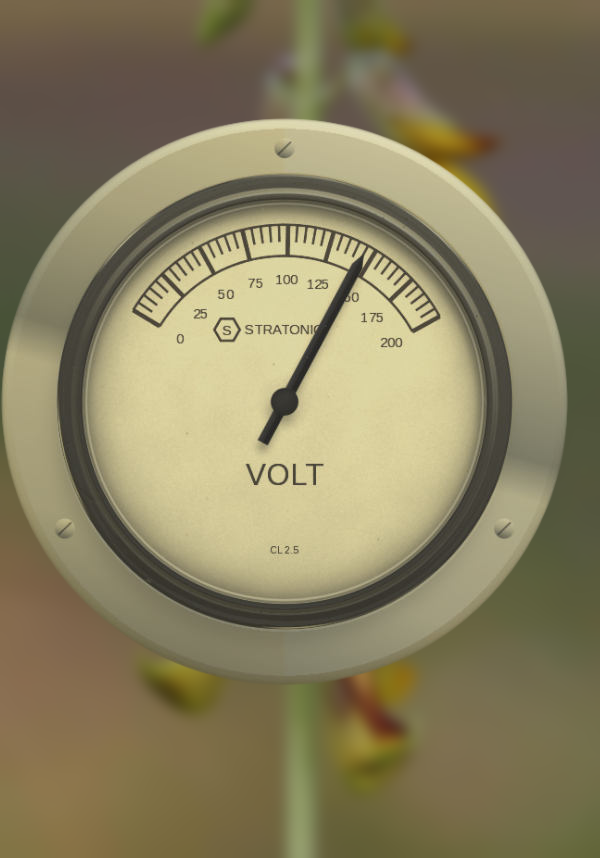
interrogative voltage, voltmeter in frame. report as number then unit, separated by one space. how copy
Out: 145 V
